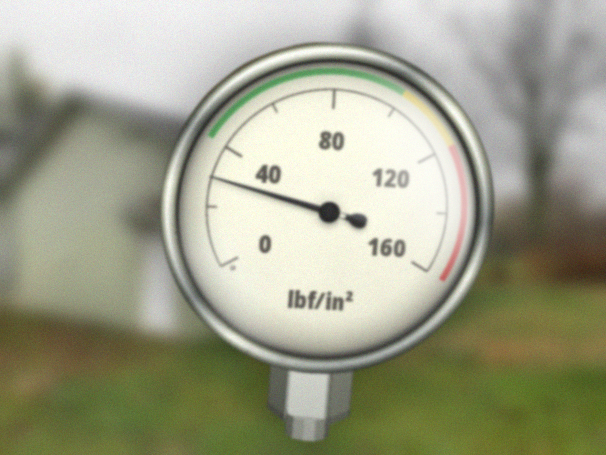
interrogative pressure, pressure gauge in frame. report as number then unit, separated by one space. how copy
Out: 30 psi
